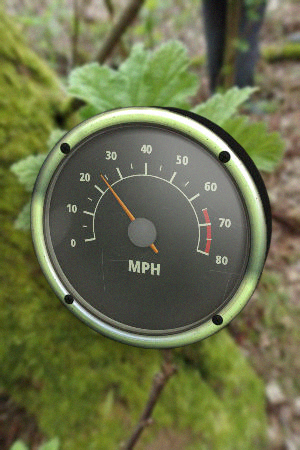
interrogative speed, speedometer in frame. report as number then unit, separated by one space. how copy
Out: 25 mph
